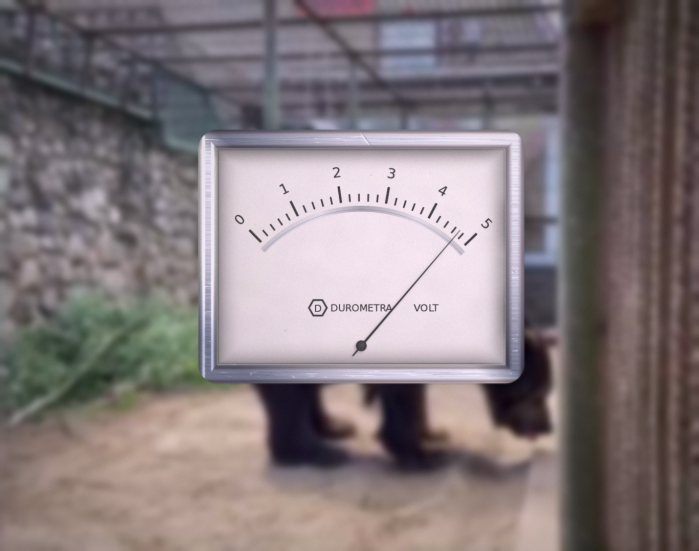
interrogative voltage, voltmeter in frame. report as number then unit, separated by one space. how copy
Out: 4.7 V
